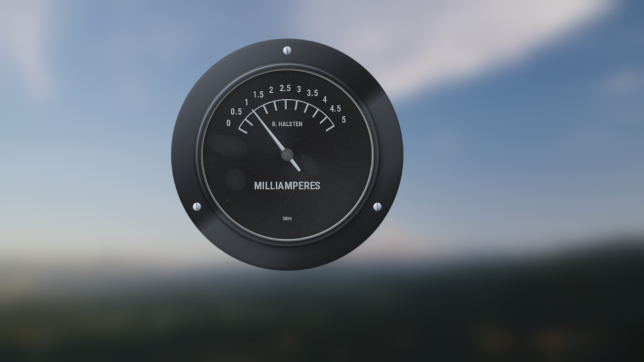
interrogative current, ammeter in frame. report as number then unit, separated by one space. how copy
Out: 1 mA
